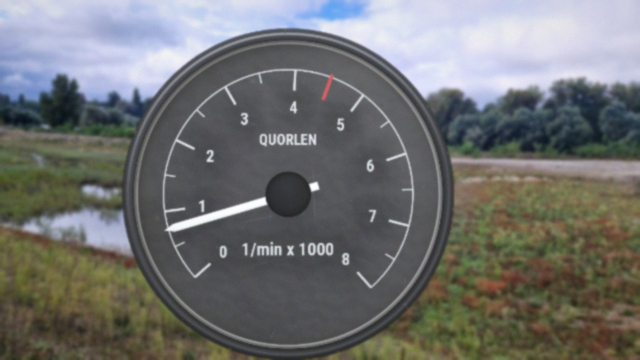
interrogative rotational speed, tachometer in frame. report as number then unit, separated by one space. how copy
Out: 750 rpm
